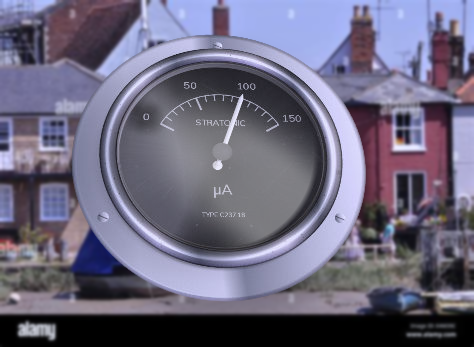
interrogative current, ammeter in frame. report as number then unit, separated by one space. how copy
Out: 100 µA
